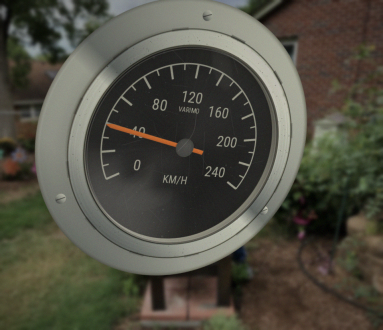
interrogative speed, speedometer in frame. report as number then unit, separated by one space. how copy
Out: 40 km/h
